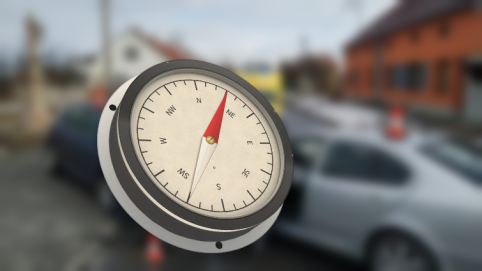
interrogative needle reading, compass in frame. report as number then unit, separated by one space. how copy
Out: 30 °
